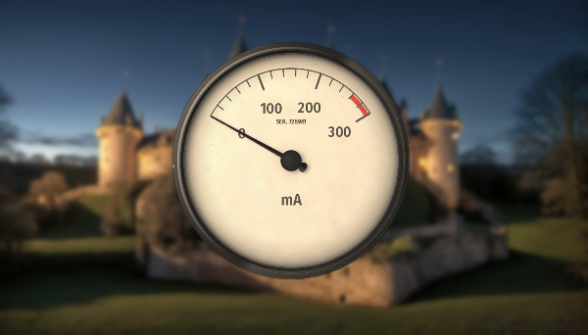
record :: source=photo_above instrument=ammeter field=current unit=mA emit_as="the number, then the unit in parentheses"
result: 0 (mA)
